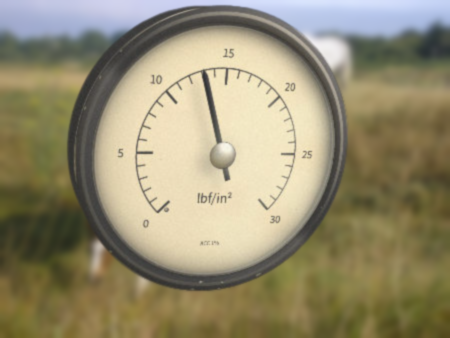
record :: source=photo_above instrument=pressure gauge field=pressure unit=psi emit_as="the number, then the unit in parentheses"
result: 13 (psi)
